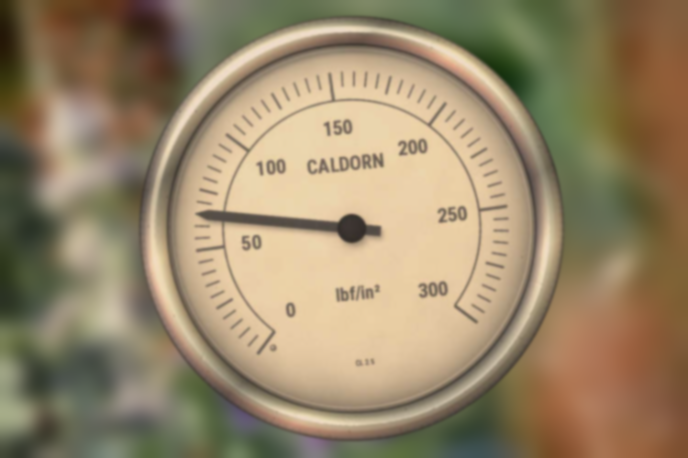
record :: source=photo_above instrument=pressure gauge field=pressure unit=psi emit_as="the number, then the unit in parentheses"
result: 65 (psi)
